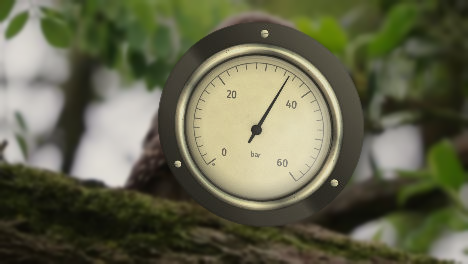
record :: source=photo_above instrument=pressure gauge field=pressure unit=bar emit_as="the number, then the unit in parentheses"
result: 35 (bar)
